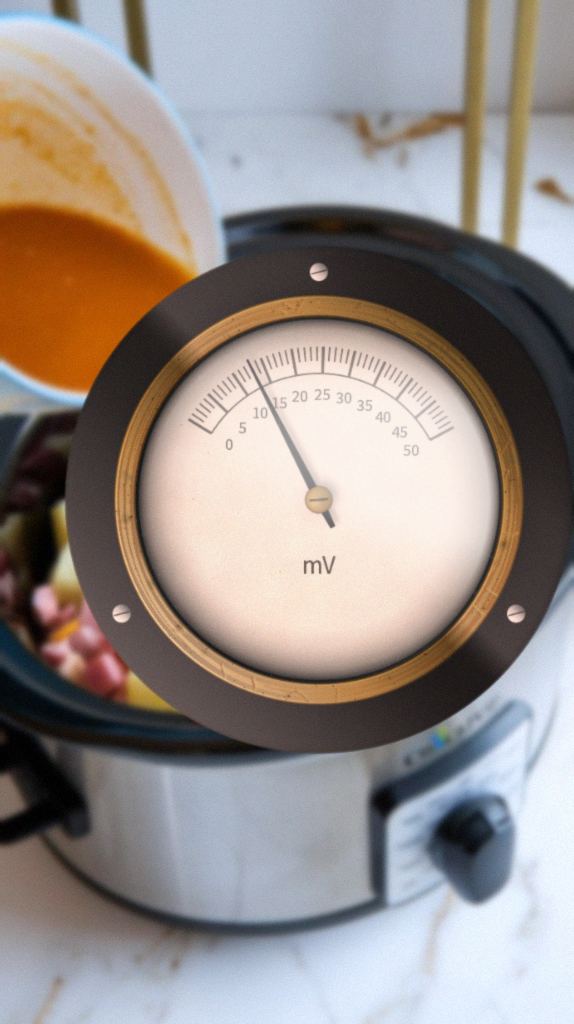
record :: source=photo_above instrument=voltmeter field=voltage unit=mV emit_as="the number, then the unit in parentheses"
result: 13 (mV)
